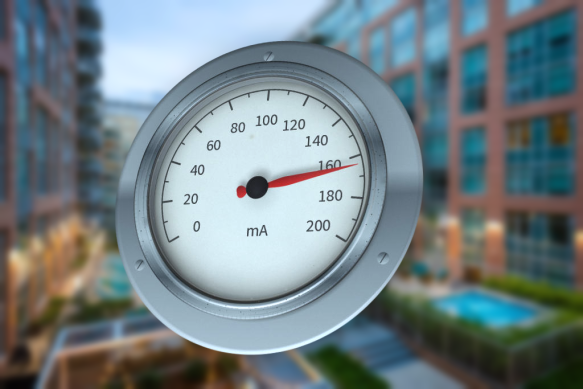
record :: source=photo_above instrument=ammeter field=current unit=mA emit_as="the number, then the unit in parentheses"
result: 165 (mA)
